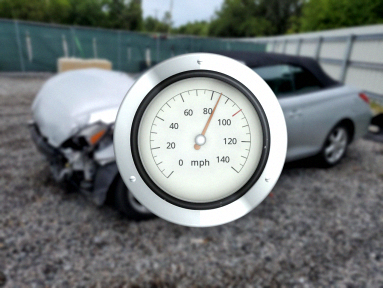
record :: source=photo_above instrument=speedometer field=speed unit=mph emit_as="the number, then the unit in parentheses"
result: 85 (mph)
